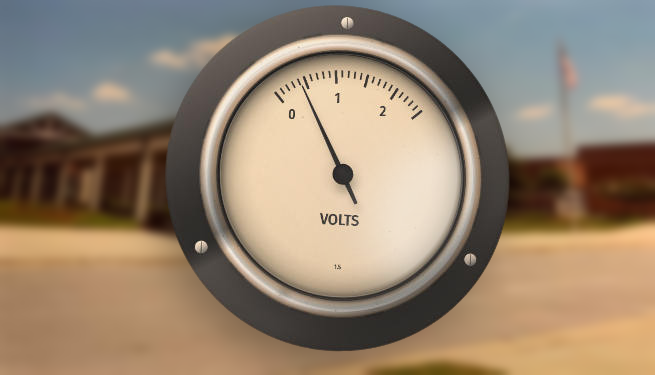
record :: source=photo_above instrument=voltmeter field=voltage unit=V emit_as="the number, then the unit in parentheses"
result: 0.4 (V)
